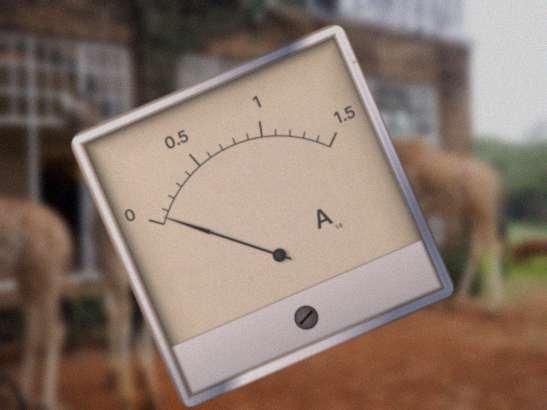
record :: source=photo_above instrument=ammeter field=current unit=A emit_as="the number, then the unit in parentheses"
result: 0.05 (A)
